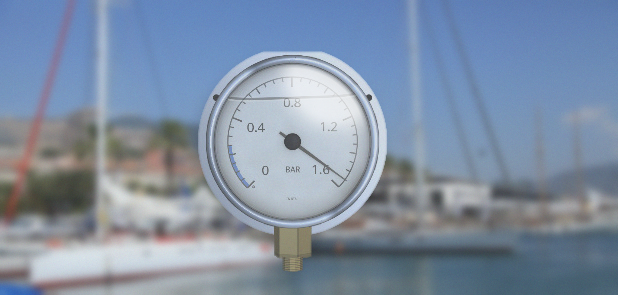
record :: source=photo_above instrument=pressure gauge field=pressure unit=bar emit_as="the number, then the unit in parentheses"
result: 1.55 (bar)
